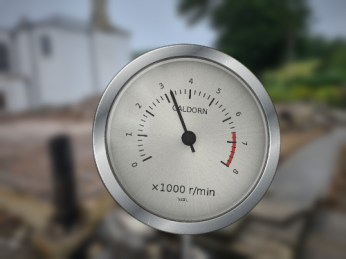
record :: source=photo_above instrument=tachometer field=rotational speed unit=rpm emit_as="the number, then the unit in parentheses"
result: 3200 (rpm)
